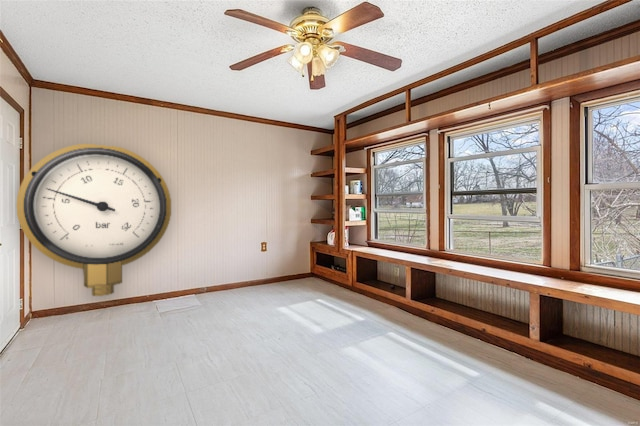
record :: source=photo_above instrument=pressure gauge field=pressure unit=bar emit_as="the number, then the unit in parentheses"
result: 6 (bar)
